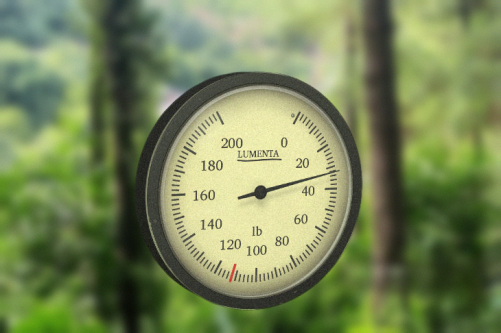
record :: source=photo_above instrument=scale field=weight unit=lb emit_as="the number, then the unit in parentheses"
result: 32 (lb)
